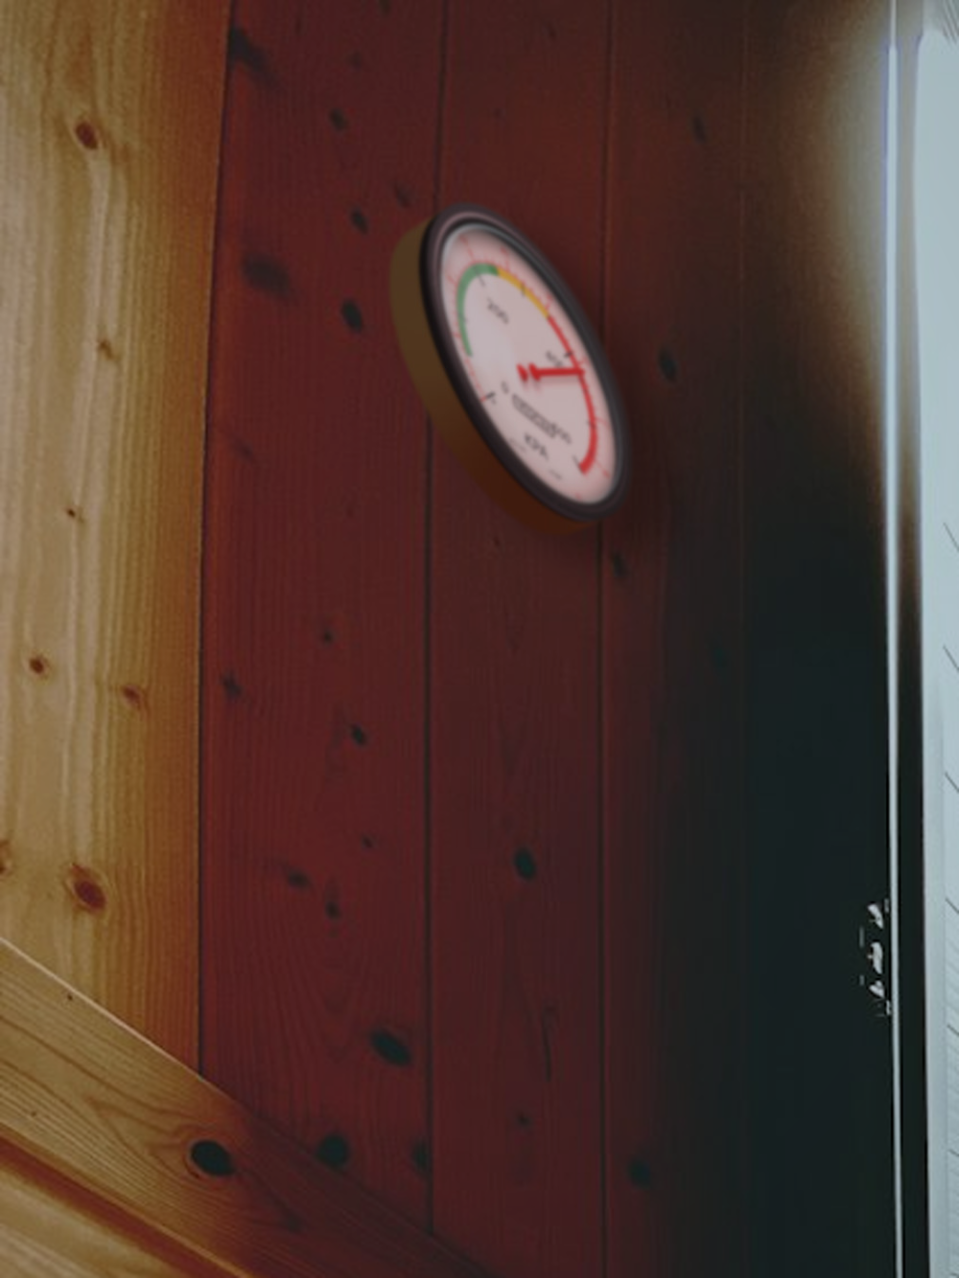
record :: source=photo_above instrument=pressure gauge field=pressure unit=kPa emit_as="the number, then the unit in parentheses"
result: 425 (kPa)
